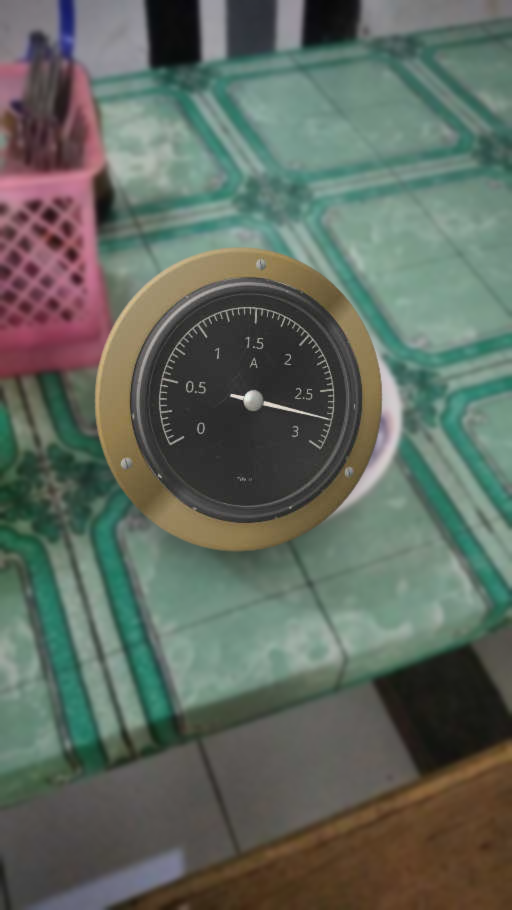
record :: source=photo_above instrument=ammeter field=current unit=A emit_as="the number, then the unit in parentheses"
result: 2.75 (A)
